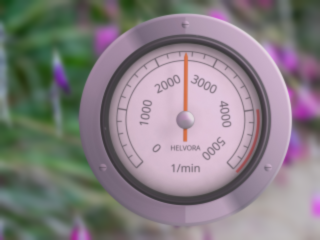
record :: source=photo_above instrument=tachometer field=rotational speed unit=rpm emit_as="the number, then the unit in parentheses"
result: 2500 (rpm)
